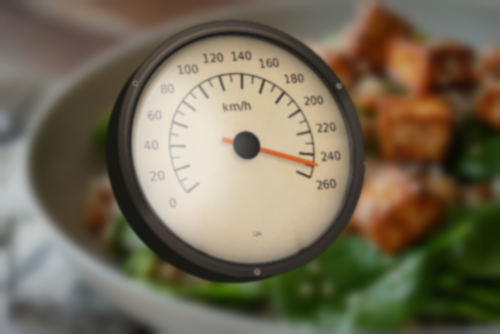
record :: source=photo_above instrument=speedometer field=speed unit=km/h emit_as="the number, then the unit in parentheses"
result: 250 (km/h)
